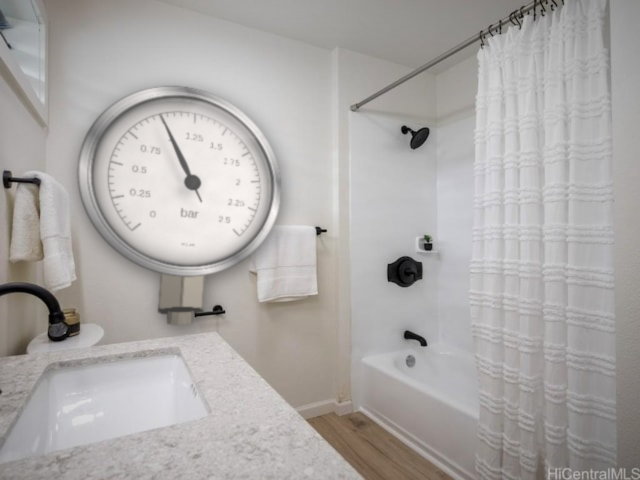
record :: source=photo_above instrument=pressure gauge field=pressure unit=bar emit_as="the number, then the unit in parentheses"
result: 1 (bar)
